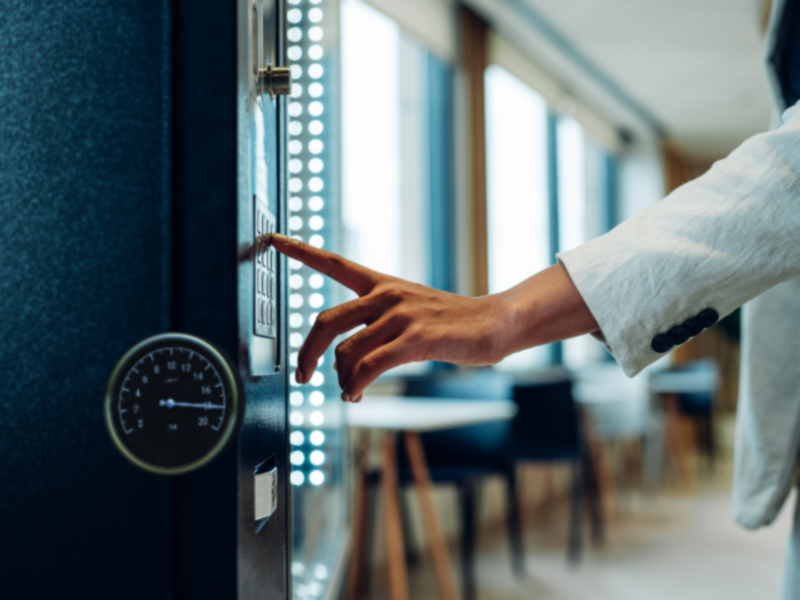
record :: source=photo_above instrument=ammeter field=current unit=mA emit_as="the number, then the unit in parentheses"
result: 18 (mA)
